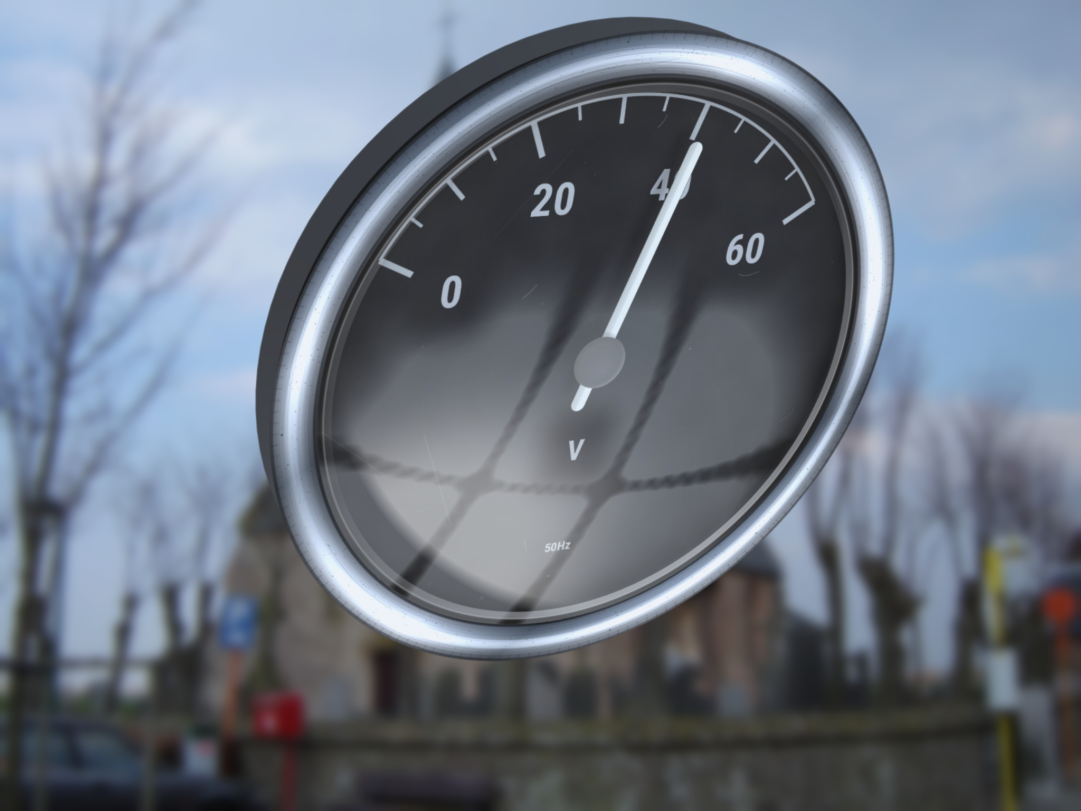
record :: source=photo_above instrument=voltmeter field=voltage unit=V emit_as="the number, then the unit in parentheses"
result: 40 (V)
